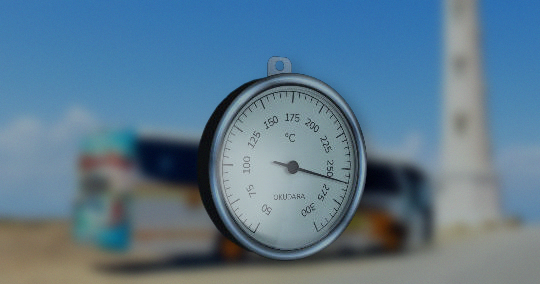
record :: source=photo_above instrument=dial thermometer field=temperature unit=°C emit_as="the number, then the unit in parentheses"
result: 260 (°C)
